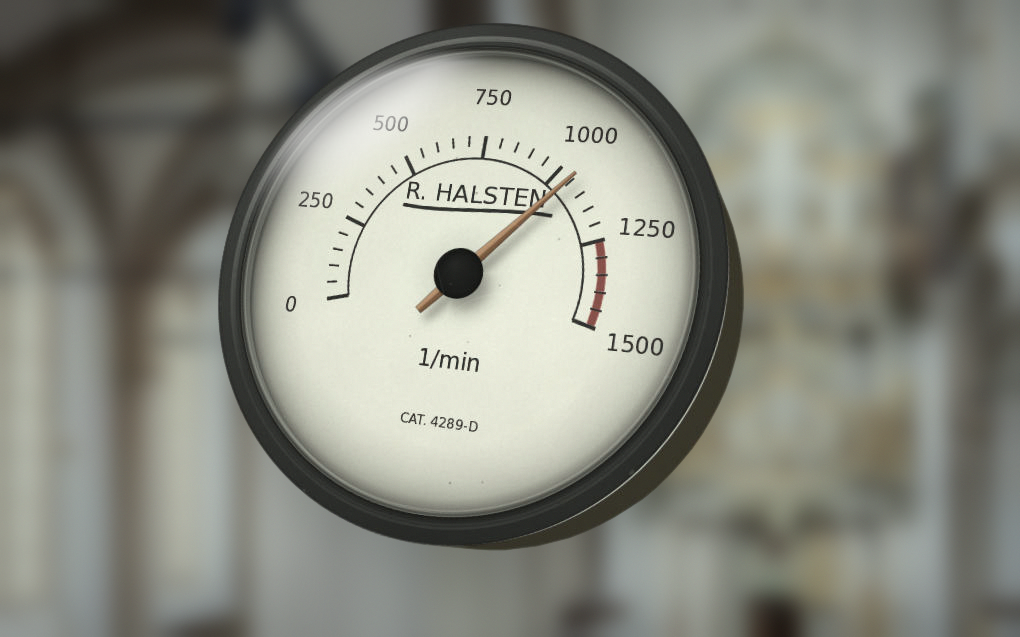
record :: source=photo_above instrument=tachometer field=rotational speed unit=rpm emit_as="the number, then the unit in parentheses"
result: 1050 (rpm)
